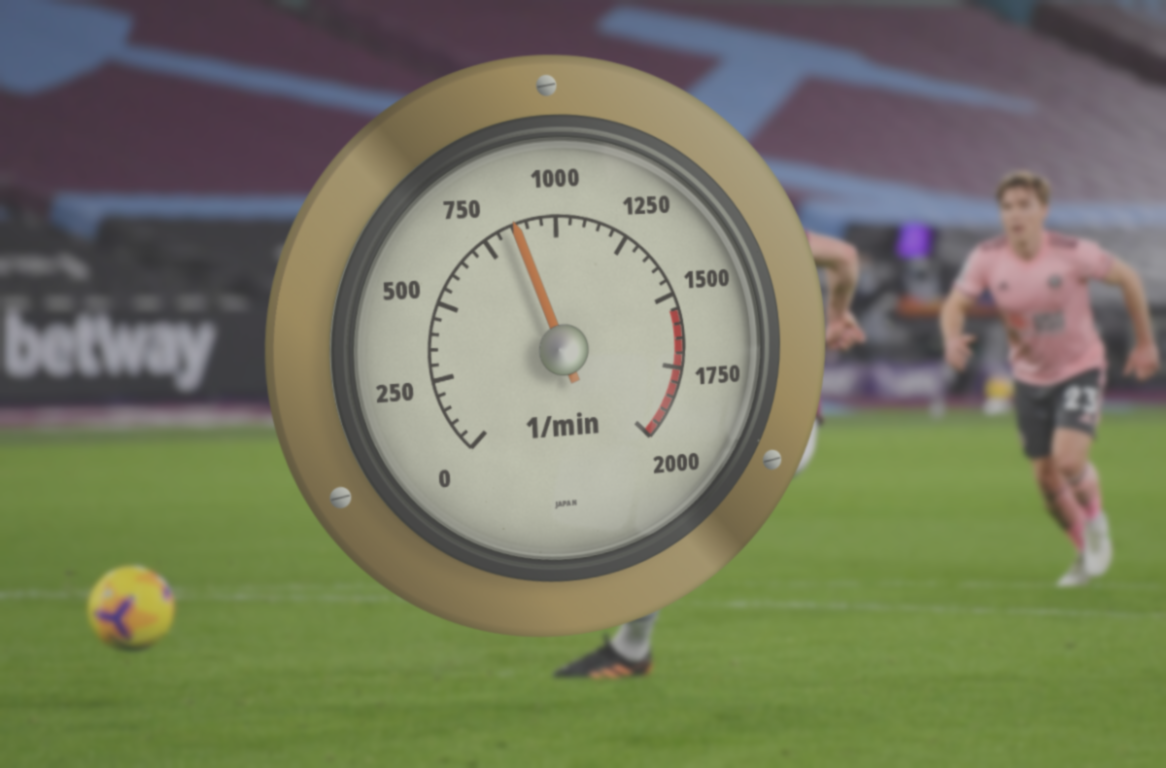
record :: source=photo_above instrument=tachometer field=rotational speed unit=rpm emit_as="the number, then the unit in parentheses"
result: 850 (rpm)
